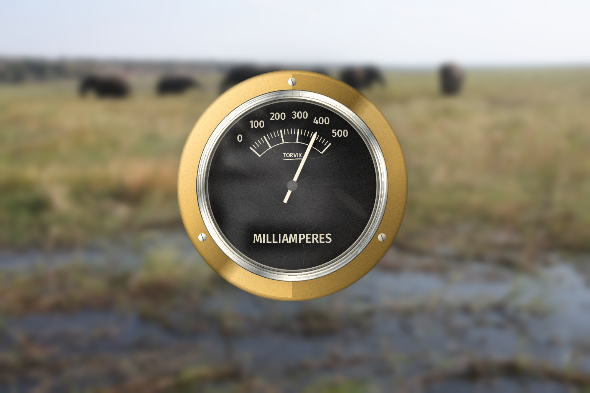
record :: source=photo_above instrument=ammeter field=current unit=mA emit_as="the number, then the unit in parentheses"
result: 400 (mA)
